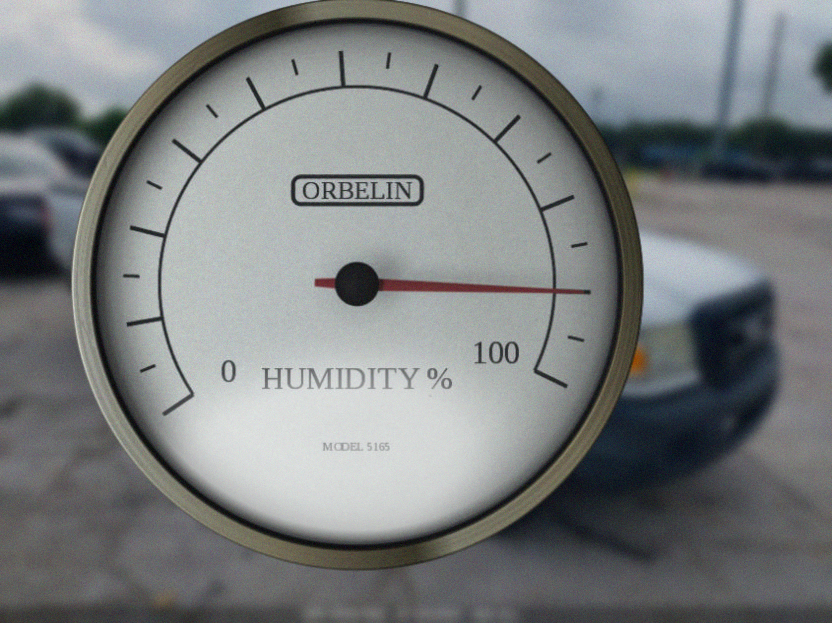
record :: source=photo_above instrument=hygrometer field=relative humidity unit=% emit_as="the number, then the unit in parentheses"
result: 90 (%)
